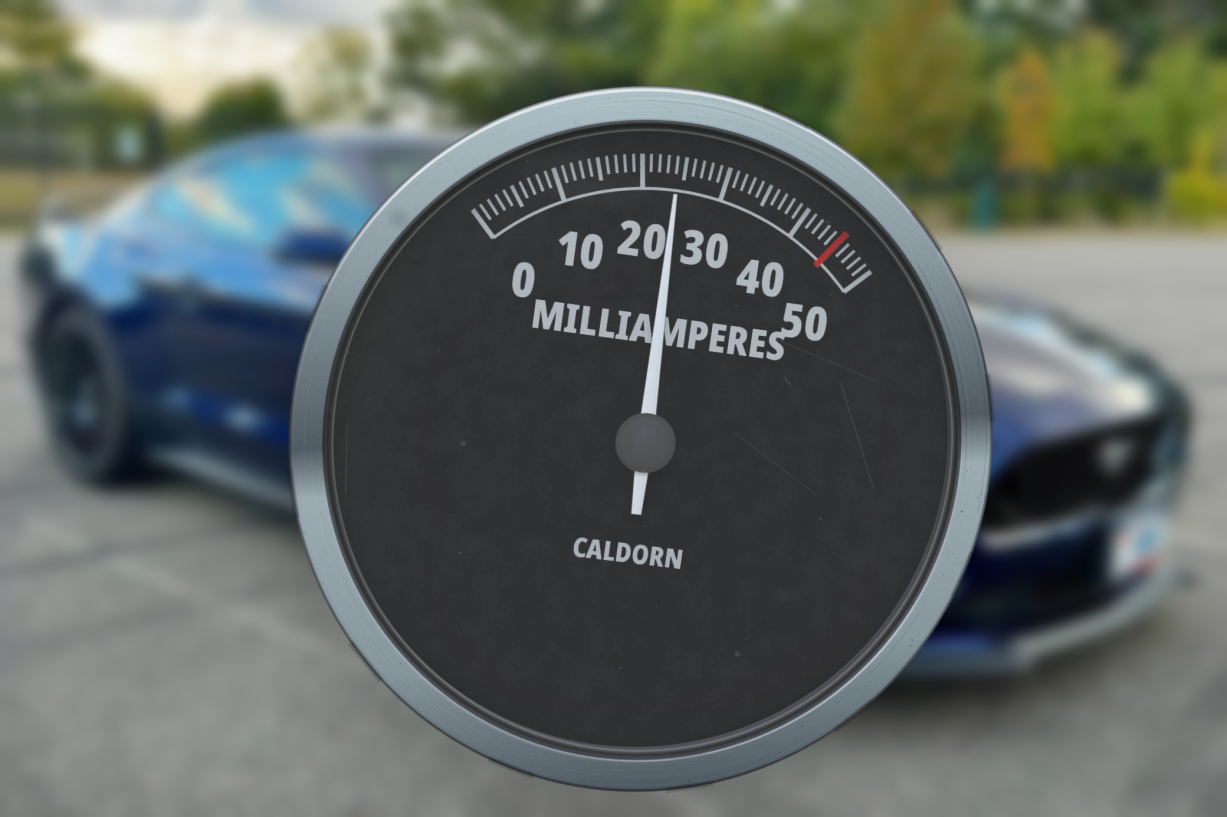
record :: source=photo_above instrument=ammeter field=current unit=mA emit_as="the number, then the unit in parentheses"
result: 24 (mA)
